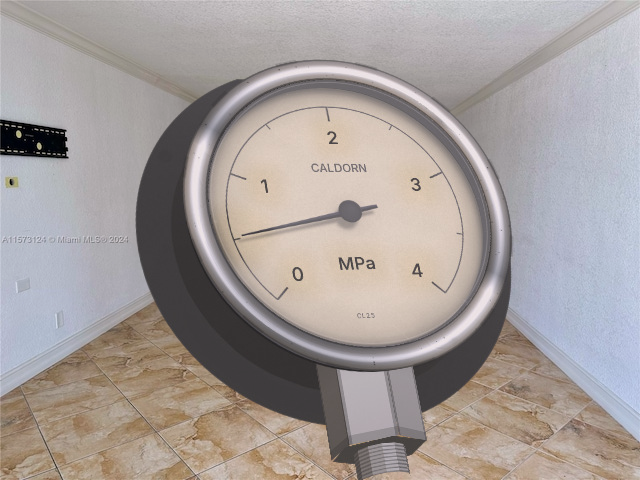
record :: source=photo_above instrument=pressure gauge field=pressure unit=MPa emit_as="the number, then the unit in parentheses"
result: 0.5 (MPa)
